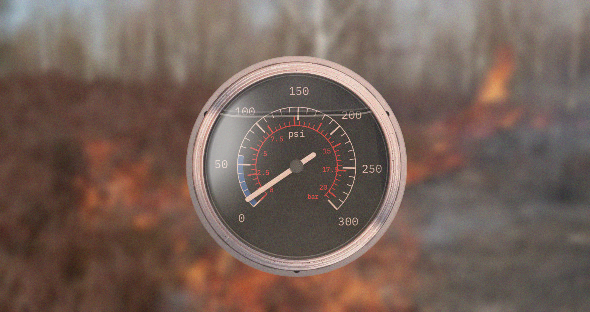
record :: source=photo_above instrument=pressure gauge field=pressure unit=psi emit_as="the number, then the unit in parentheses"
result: 10 (psi)
